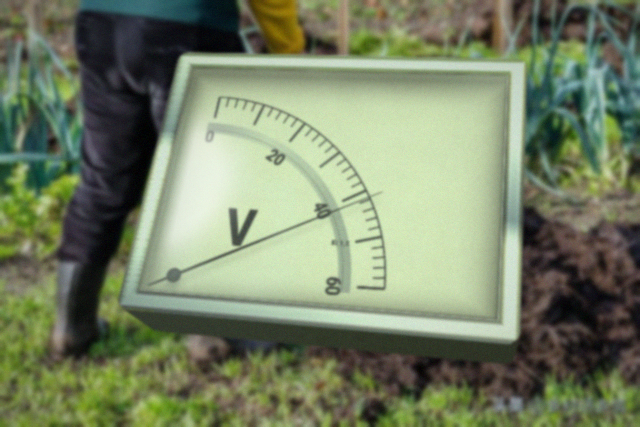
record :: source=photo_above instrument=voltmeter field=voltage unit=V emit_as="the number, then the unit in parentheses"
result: 42 (V)
